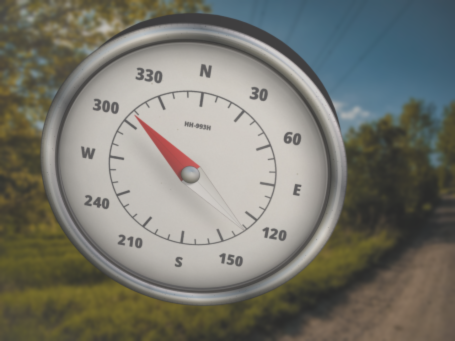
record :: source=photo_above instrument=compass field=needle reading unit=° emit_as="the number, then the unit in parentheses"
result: 310 (°)
